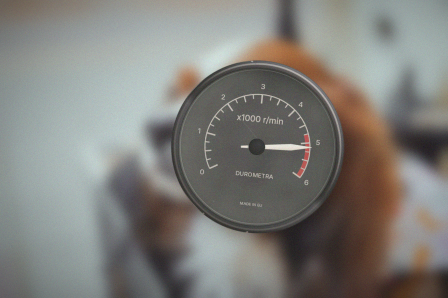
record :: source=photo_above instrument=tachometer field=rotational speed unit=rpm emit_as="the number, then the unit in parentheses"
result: 5125 (rpm)
